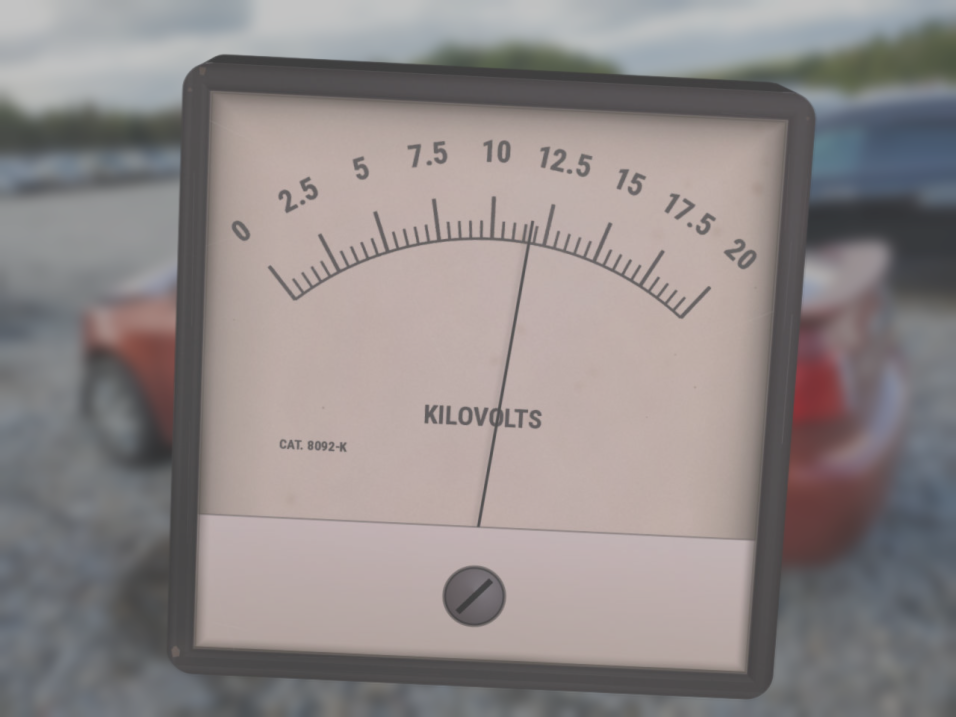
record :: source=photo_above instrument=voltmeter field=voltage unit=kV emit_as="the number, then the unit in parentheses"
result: 11.75 (kV)
